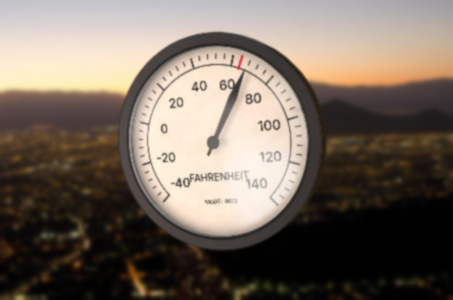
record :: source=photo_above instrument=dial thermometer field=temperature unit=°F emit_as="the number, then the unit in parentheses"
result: 68 (°F)
